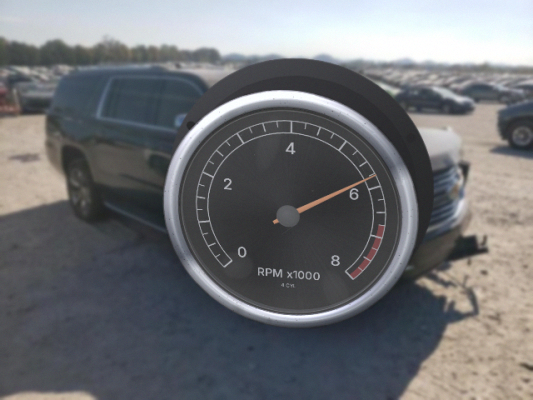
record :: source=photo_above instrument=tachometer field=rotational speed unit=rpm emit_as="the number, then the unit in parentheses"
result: 5750 (rpm)
